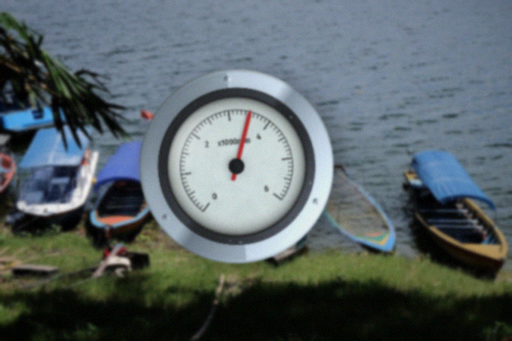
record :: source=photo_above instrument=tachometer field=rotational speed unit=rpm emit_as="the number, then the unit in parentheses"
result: 3500 (rpm)
